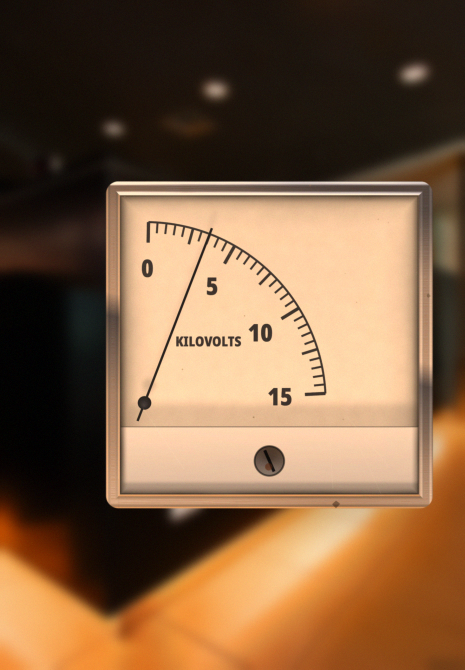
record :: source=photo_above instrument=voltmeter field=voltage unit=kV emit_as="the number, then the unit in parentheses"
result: 3.5 (kV)
